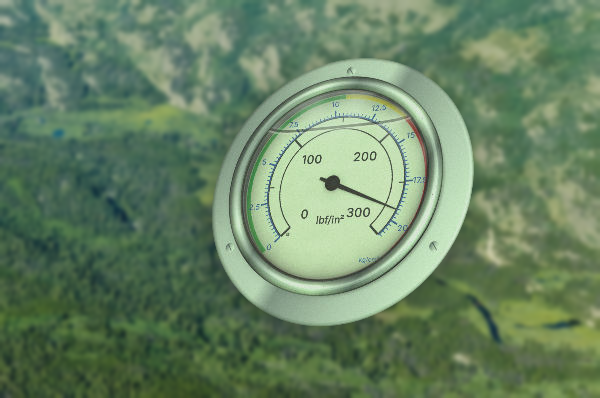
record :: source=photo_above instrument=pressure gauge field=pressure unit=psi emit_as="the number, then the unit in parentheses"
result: 275 (psi)
